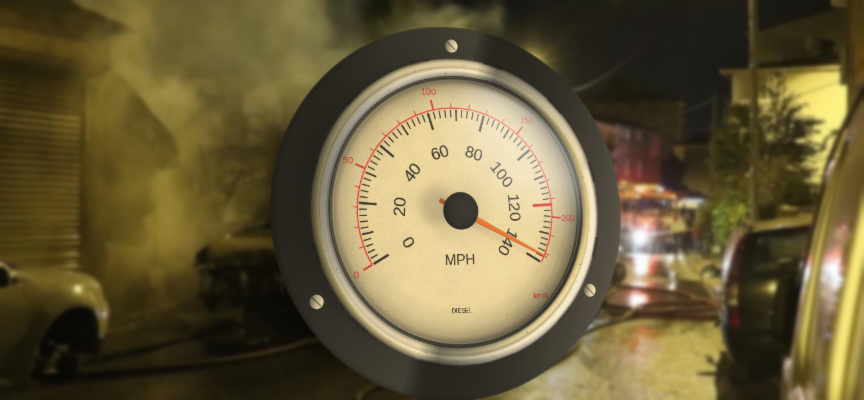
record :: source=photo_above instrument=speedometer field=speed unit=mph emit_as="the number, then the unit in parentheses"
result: 138 (mph)
